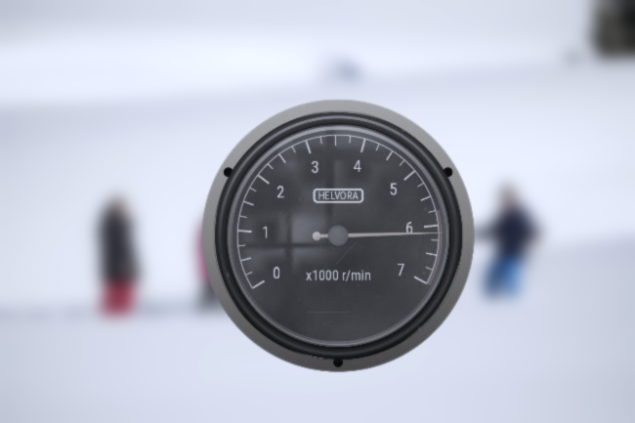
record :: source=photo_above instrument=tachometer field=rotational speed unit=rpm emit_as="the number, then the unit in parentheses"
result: 6125 (rpm)
